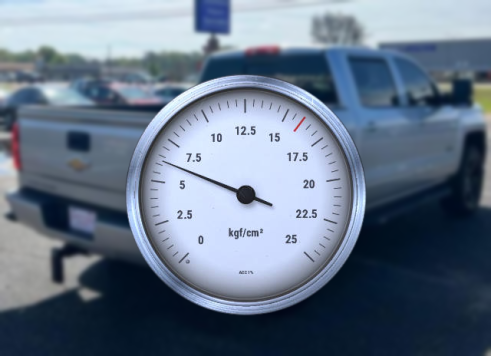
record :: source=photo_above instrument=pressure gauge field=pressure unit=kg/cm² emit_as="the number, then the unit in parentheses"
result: 6.25 (kg/cm²)
